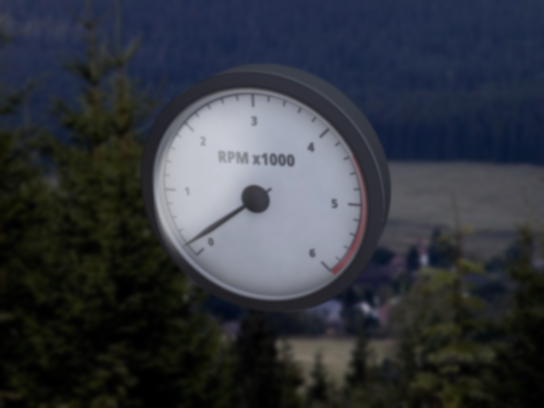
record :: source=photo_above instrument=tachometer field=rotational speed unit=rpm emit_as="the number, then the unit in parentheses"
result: 200 (rpm)
